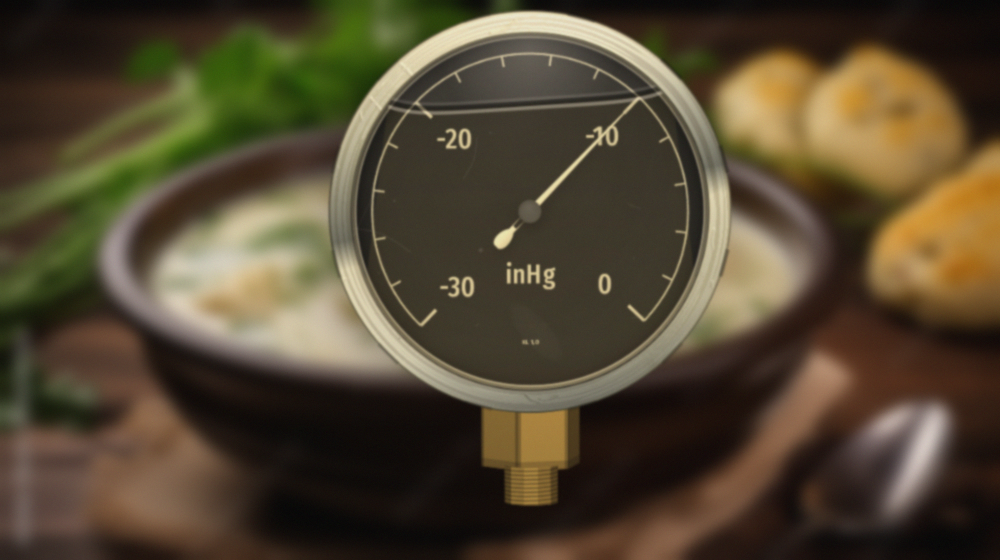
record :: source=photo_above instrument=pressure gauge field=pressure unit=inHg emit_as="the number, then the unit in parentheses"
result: -10 (inHg)
